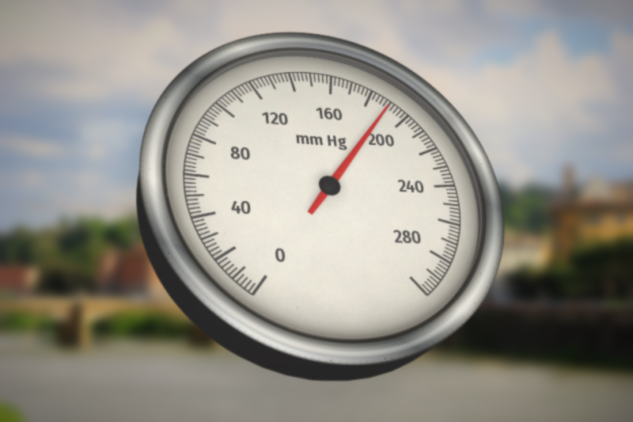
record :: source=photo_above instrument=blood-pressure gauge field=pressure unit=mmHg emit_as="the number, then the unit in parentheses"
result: 190 (mmHg)
